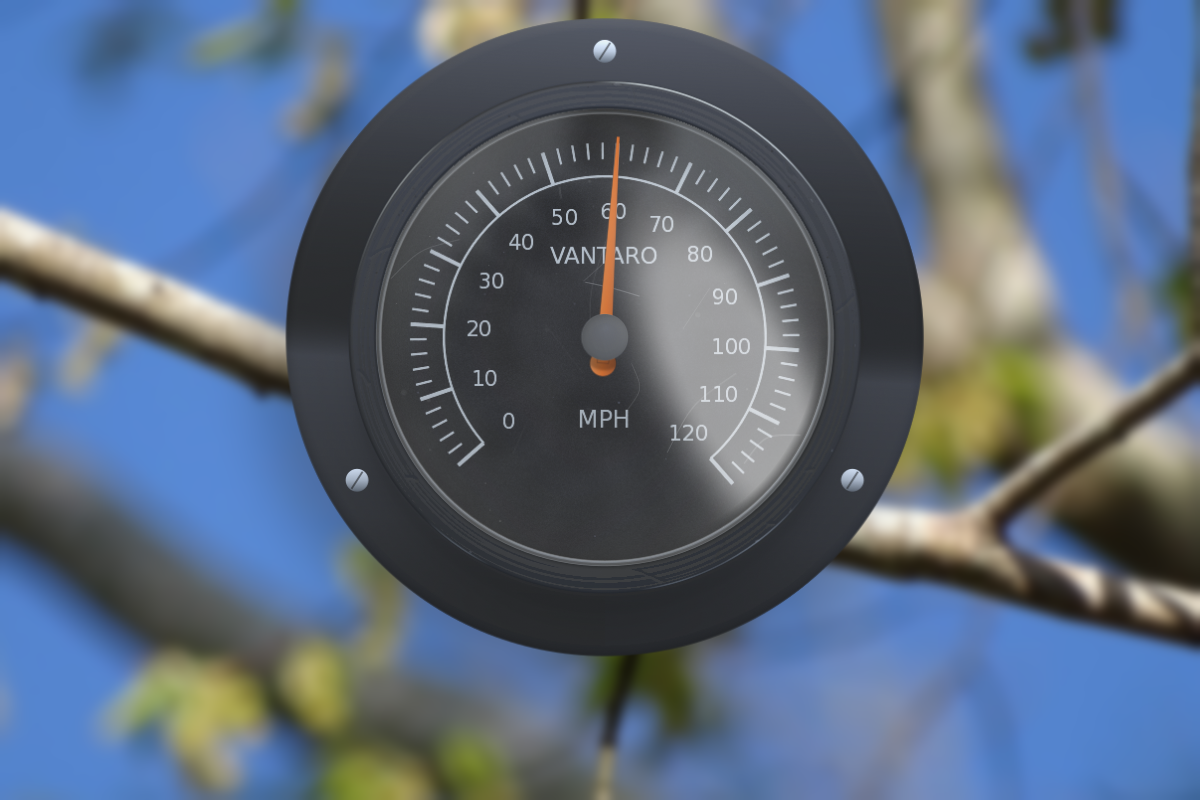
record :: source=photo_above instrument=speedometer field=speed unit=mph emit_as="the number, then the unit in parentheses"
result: 60 (mph)
